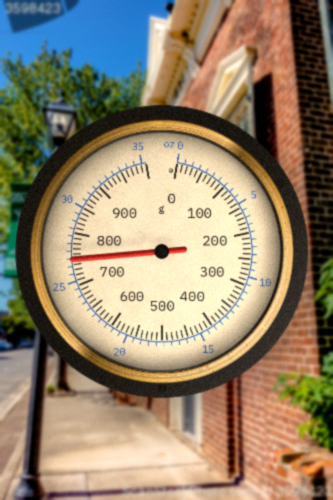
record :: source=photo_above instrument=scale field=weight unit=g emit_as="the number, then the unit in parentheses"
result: 750 (g)
